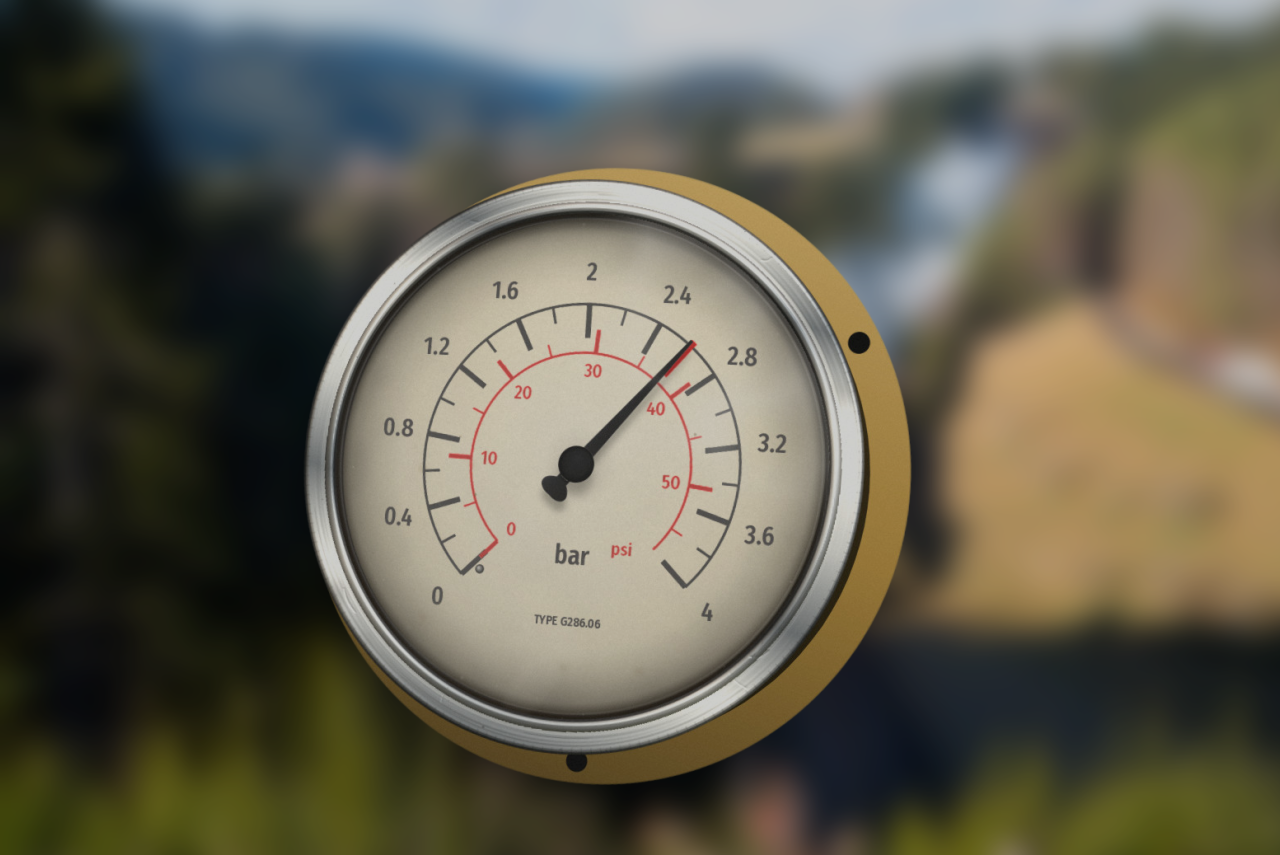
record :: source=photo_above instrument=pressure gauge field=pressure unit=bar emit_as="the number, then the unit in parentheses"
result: 2.6 (bar)
